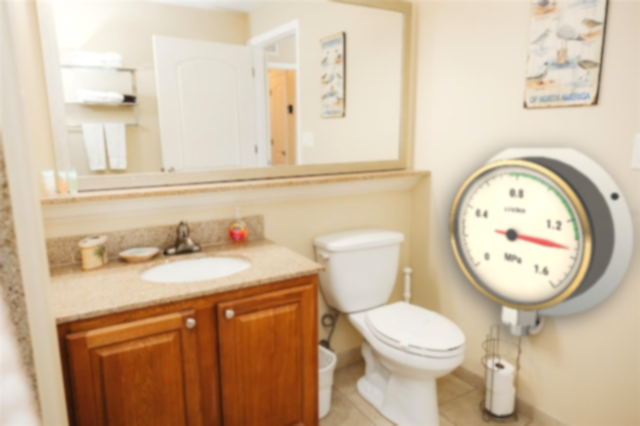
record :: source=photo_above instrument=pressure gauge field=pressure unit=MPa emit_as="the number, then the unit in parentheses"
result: 1.35 (MPa)
